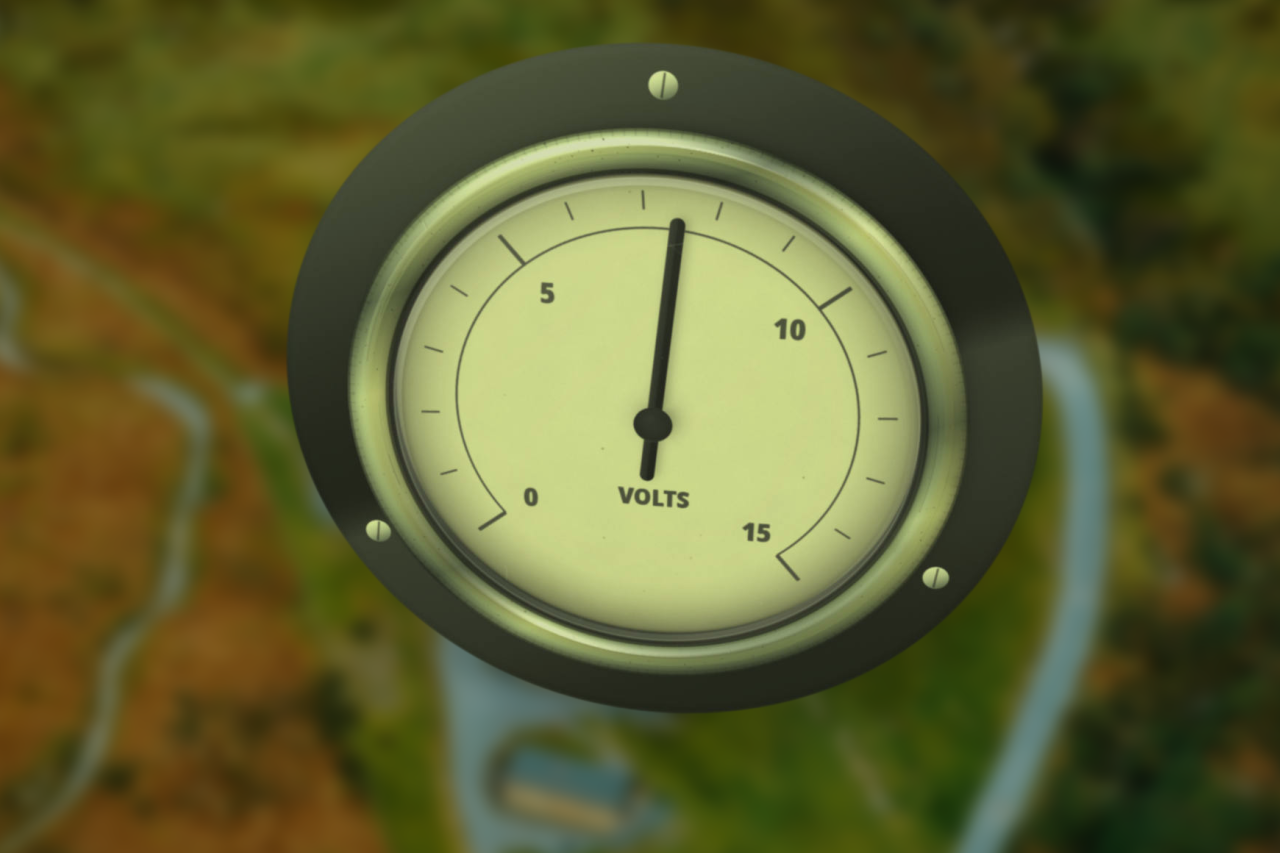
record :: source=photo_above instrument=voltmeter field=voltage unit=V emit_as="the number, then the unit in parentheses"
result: 7.5 (V)
